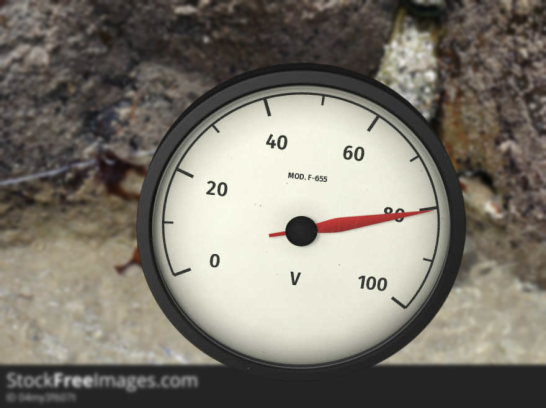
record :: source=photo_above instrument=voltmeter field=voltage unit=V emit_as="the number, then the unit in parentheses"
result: 80 (V)
